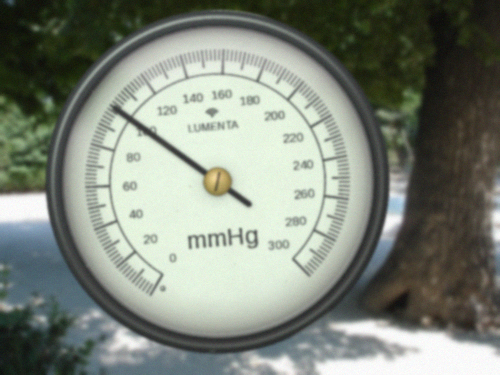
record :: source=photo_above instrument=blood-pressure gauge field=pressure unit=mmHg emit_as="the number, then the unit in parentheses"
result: 100 (mmHg)
